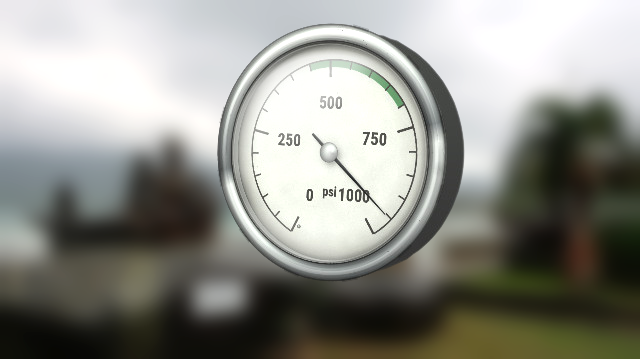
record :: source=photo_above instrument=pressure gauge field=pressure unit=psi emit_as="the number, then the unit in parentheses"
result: 950 (psi)
